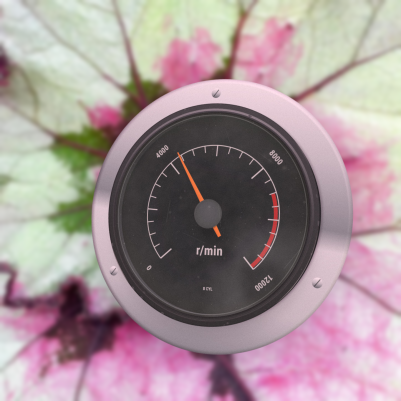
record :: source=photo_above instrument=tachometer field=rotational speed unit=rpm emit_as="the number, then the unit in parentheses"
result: 4500 (rpm)
